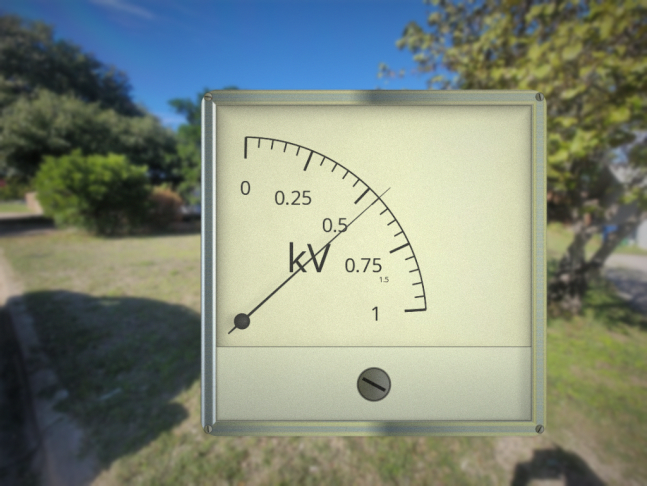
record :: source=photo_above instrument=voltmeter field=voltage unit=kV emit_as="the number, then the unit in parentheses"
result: 0.55 (kV)
